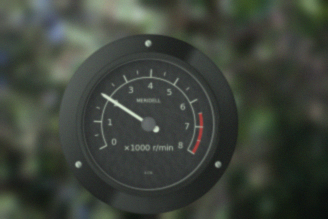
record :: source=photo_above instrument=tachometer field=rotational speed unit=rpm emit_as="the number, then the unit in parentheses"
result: 2000 (rpm)
